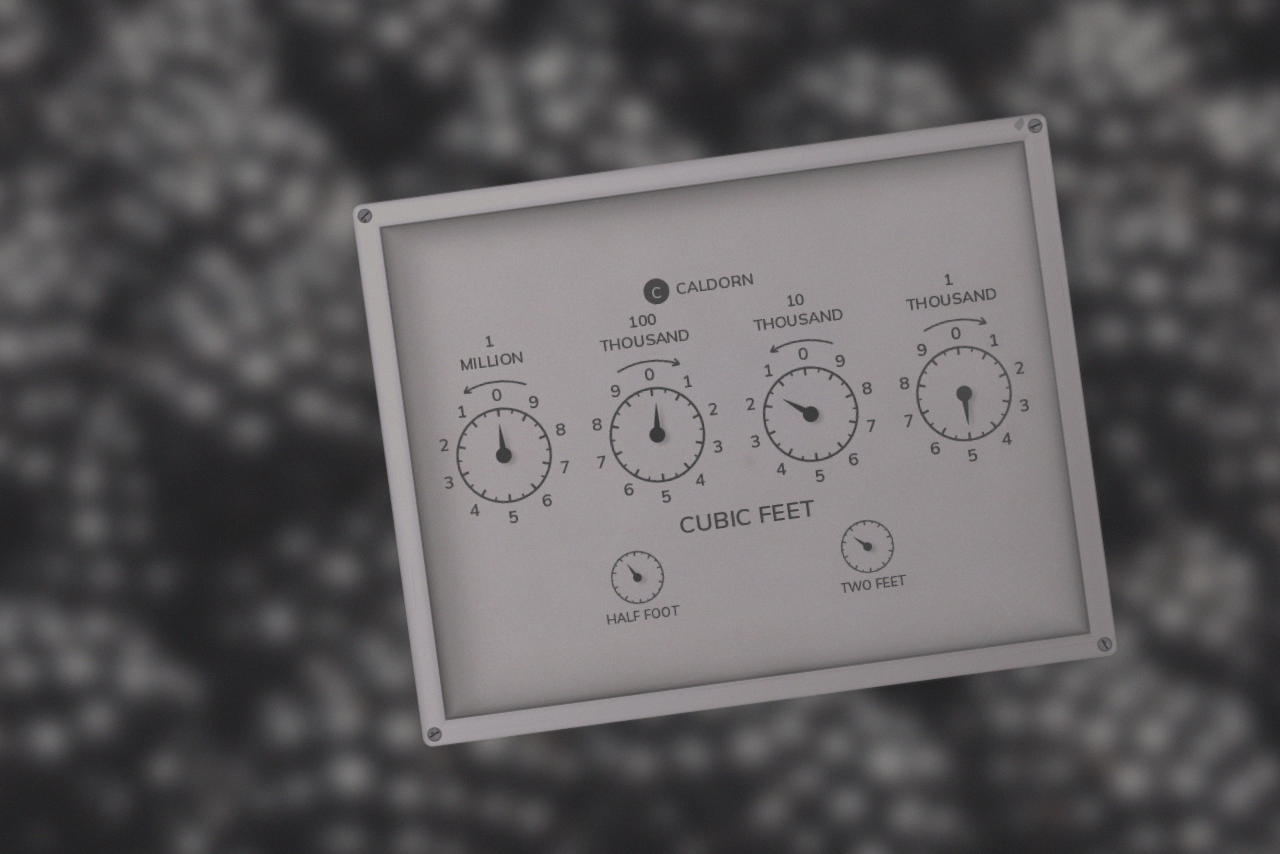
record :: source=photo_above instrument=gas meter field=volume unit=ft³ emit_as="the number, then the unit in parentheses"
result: 1500 (ft³)
